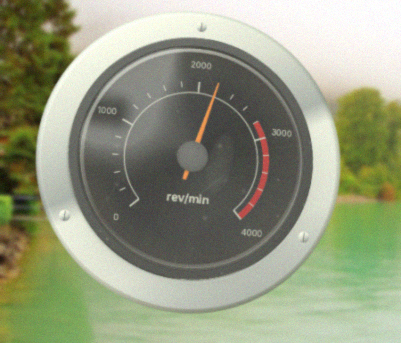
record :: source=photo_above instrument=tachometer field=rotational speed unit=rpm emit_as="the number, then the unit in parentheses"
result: 2200 (rpm)
